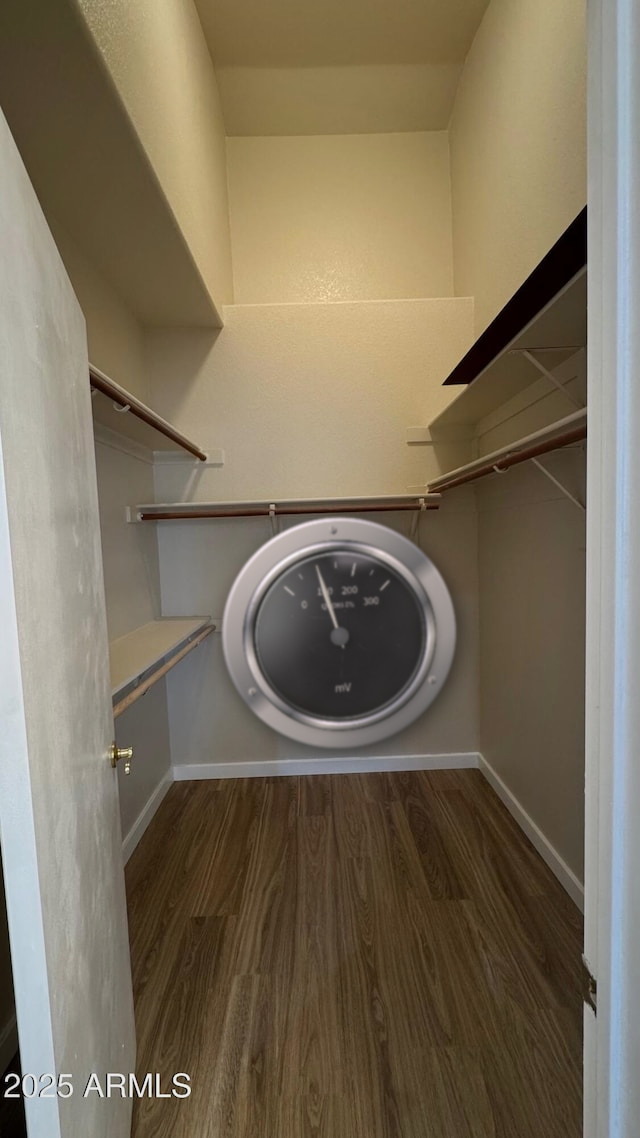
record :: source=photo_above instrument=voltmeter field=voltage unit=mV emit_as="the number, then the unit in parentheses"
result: 100 (mV)
